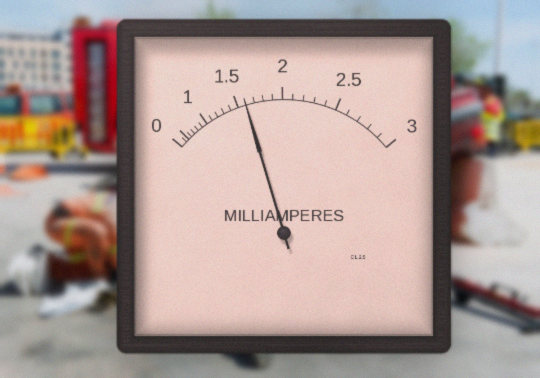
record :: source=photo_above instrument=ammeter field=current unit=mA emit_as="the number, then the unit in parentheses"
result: 1.6 (mA)
